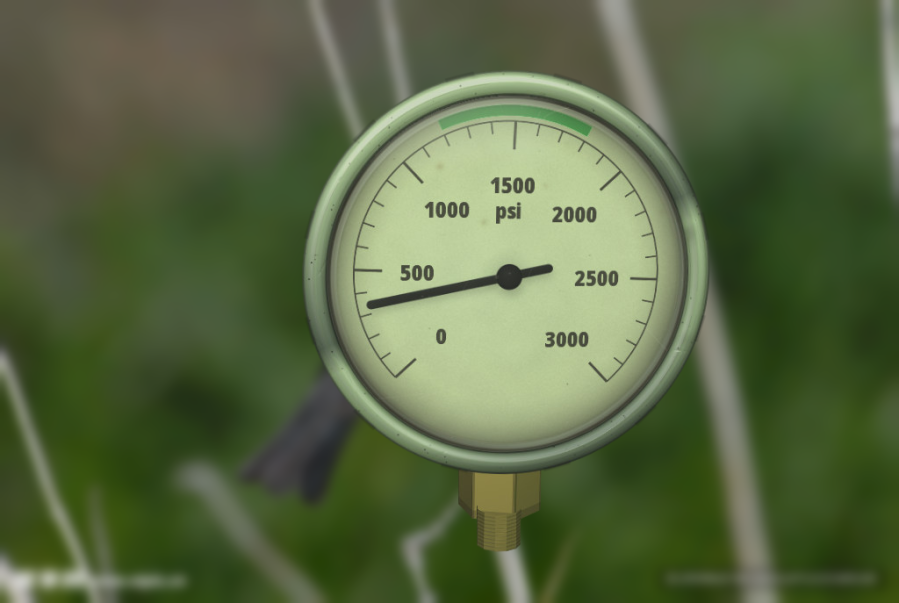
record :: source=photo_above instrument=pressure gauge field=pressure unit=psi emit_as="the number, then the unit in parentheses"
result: 350 (psi)
